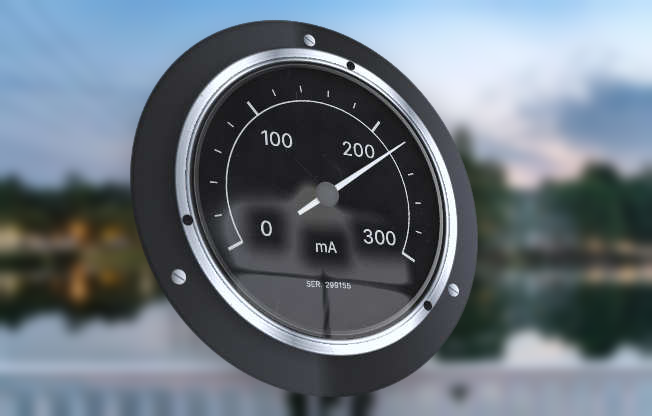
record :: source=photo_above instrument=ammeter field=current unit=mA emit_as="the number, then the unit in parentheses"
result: 220 (mA)
